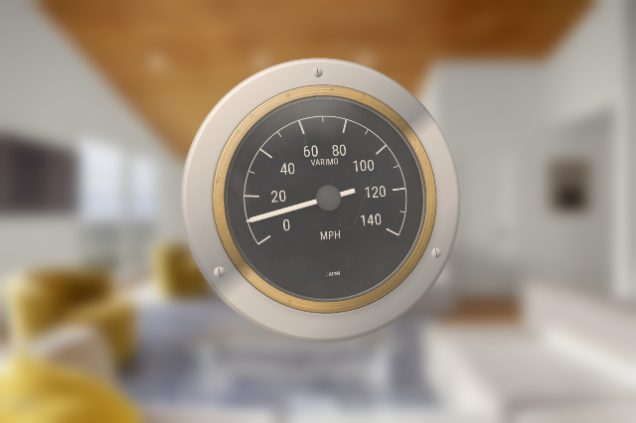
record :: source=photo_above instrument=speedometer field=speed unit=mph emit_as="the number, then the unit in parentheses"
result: 10 (mph)
